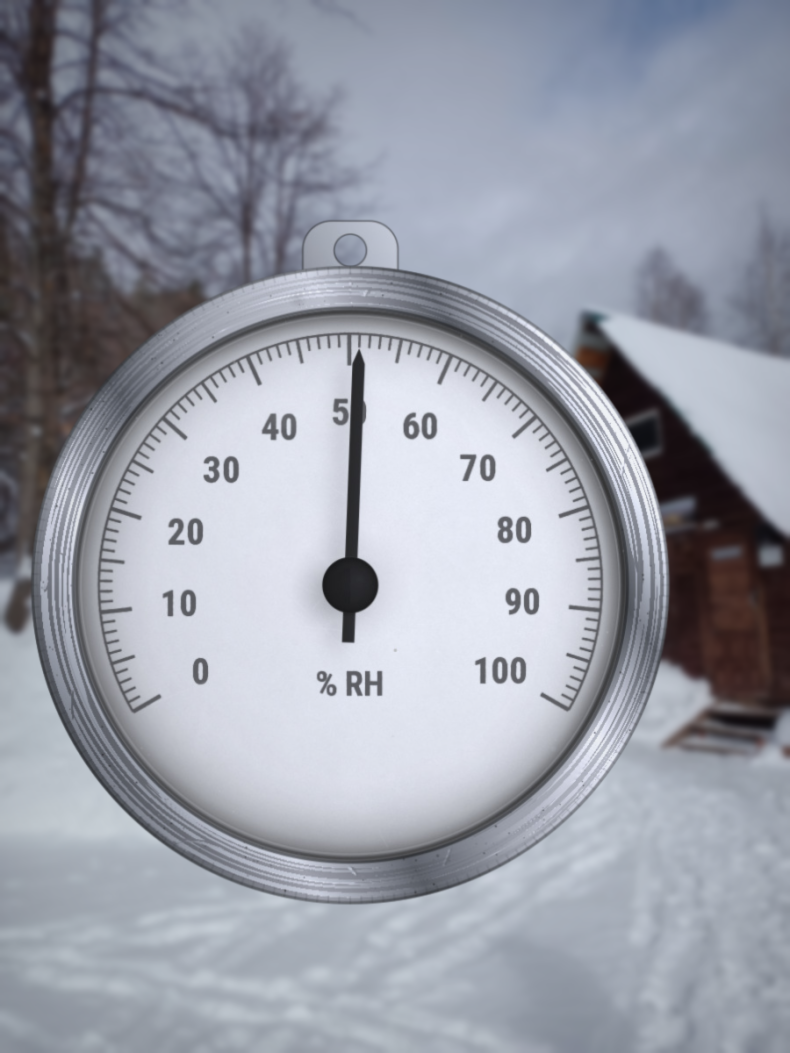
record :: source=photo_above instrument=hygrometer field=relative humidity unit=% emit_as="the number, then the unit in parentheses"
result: 51 (%)
